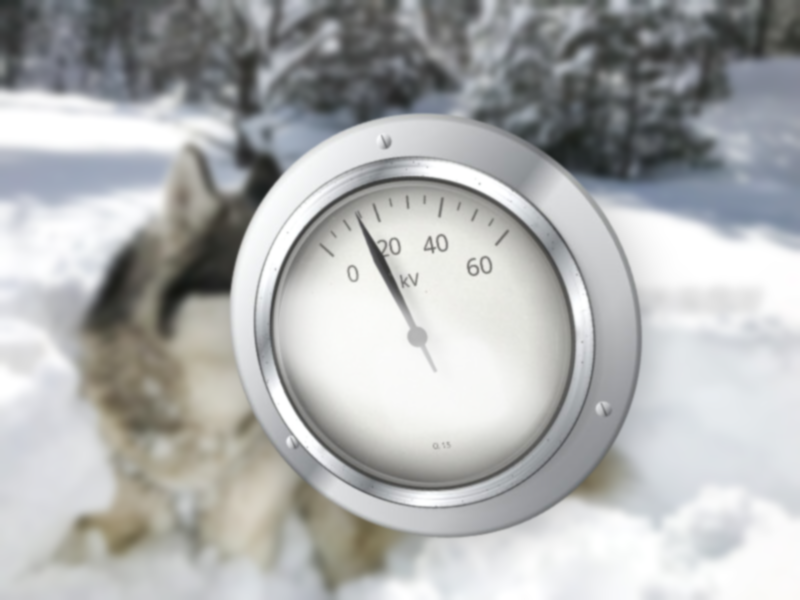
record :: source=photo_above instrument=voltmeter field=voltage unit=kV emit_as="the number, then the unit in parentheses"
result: 15 (kV)
